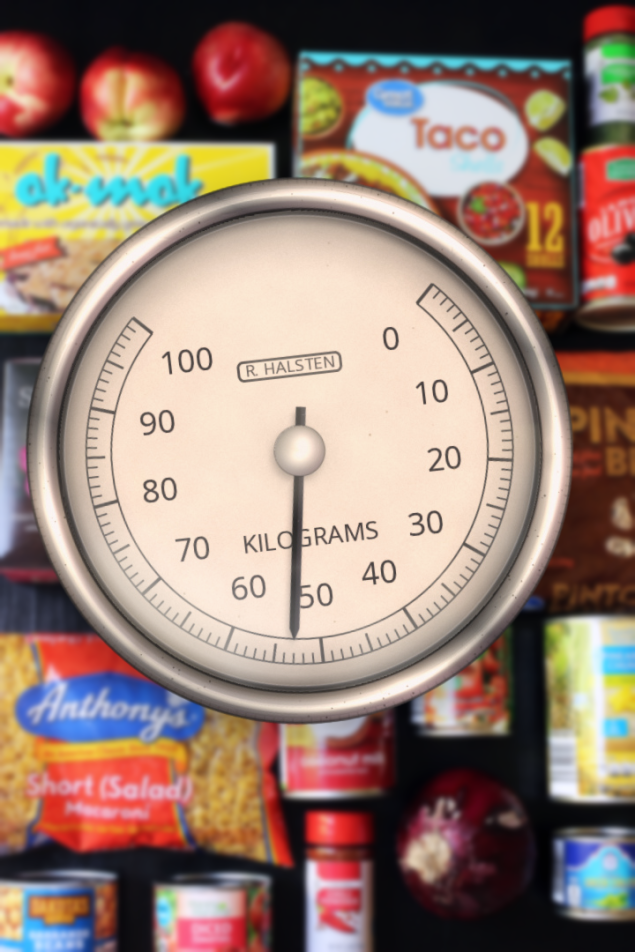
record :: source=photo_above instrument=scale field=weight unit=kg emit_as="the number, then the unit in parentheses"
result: 53 (kg)
